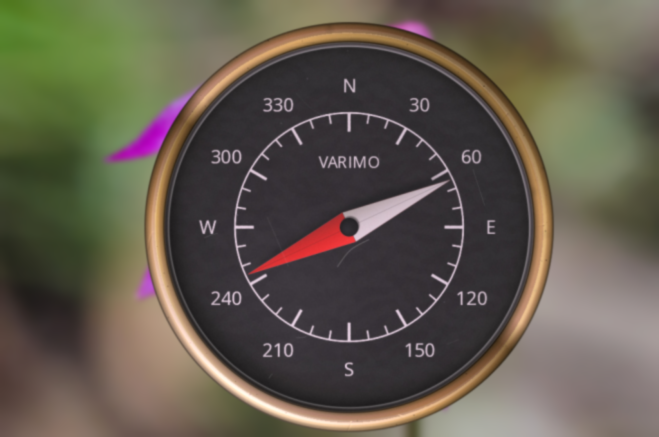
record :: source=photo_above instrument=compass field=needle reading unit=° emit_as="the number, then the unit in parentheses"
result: 245 (°)
